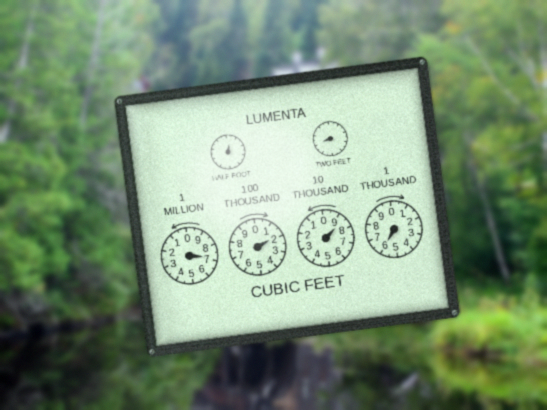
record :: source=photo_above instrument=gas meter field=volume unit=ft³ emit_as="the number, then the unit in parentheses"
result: 718600 (ft³)
